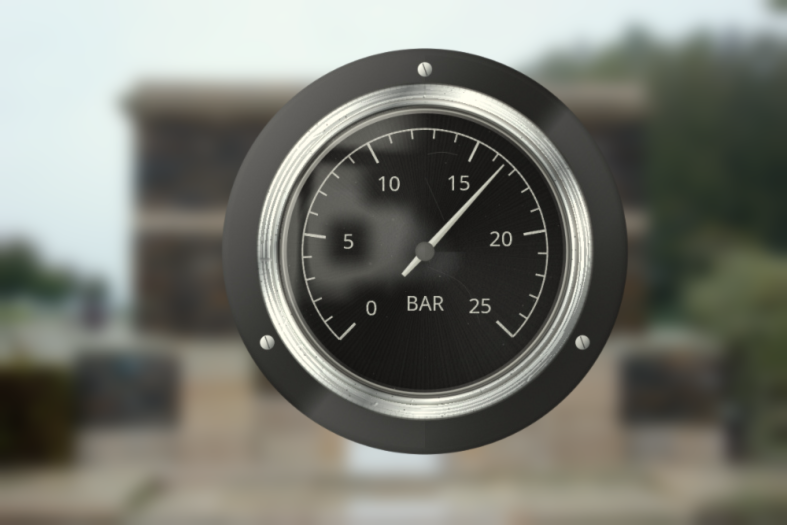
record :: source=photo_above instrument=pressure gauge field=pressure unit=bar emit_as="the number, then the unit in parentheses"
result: 16.5 (bar)
